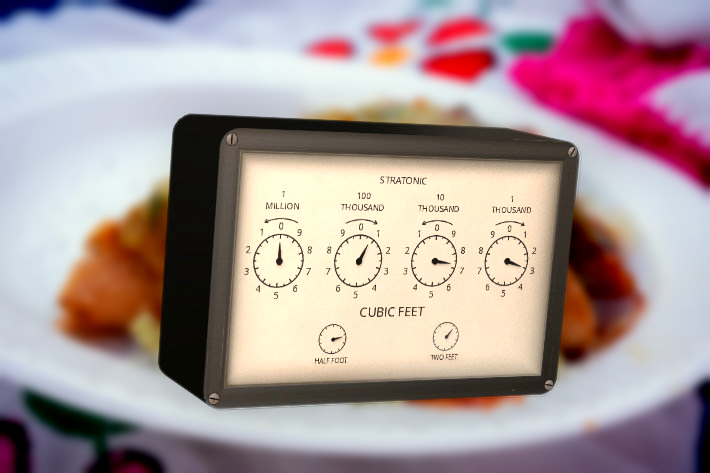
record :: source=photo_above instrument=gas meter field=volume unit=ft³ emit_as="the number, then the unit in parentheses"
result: 7300 (ft³)
